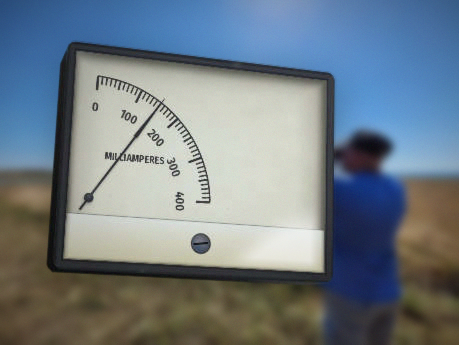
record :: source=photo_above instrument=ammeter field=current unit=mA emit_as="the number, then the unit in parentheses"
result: 150 (mA)
